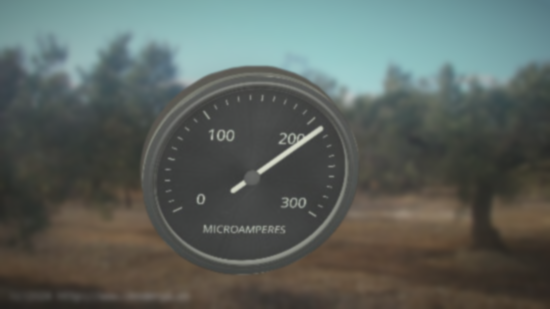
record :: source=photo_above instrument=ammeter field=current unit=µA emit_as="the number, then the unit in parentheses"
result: 210 (µA)
